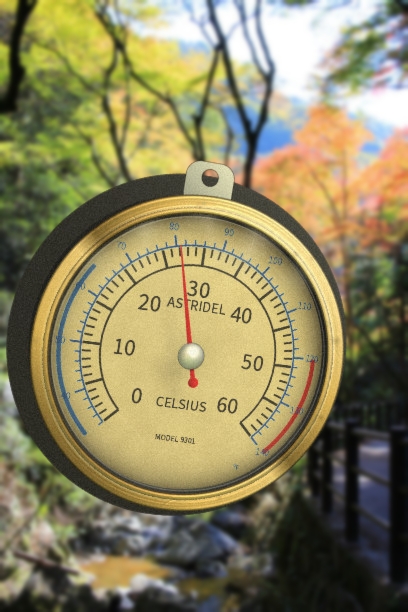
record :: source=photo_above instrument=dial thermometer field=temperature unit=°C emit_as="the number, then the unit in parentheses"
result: 27 (°C)
